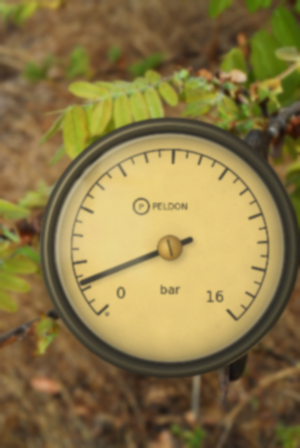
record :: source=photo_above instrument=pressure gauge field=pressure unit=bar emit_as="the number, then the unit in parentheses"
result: 1.25 (bar)
